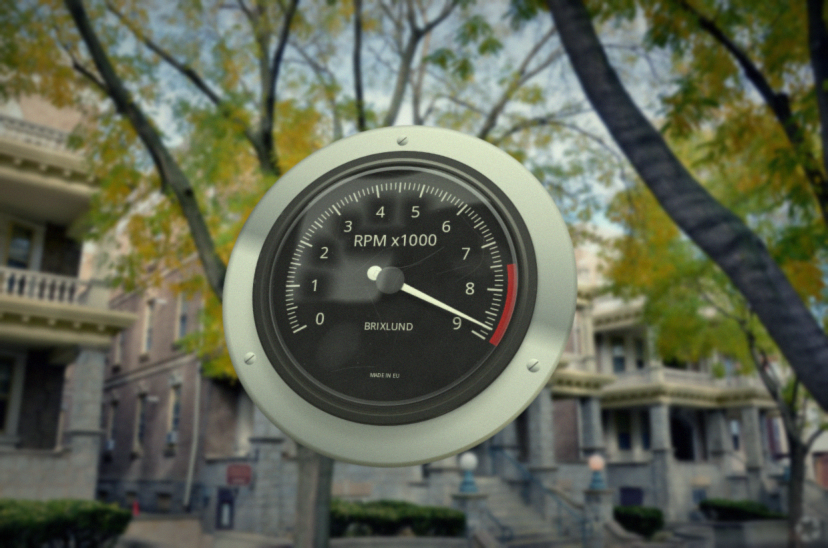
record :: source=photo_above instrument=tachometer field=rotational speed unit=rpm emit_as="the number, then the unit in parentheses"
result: 8800 (rpm)
